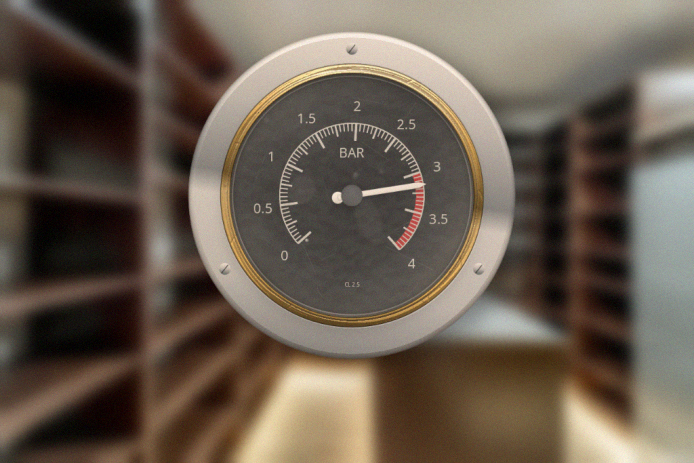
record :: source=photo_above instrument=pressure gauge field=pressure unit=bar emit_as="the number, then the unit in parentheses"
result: 3.15 (bar)
